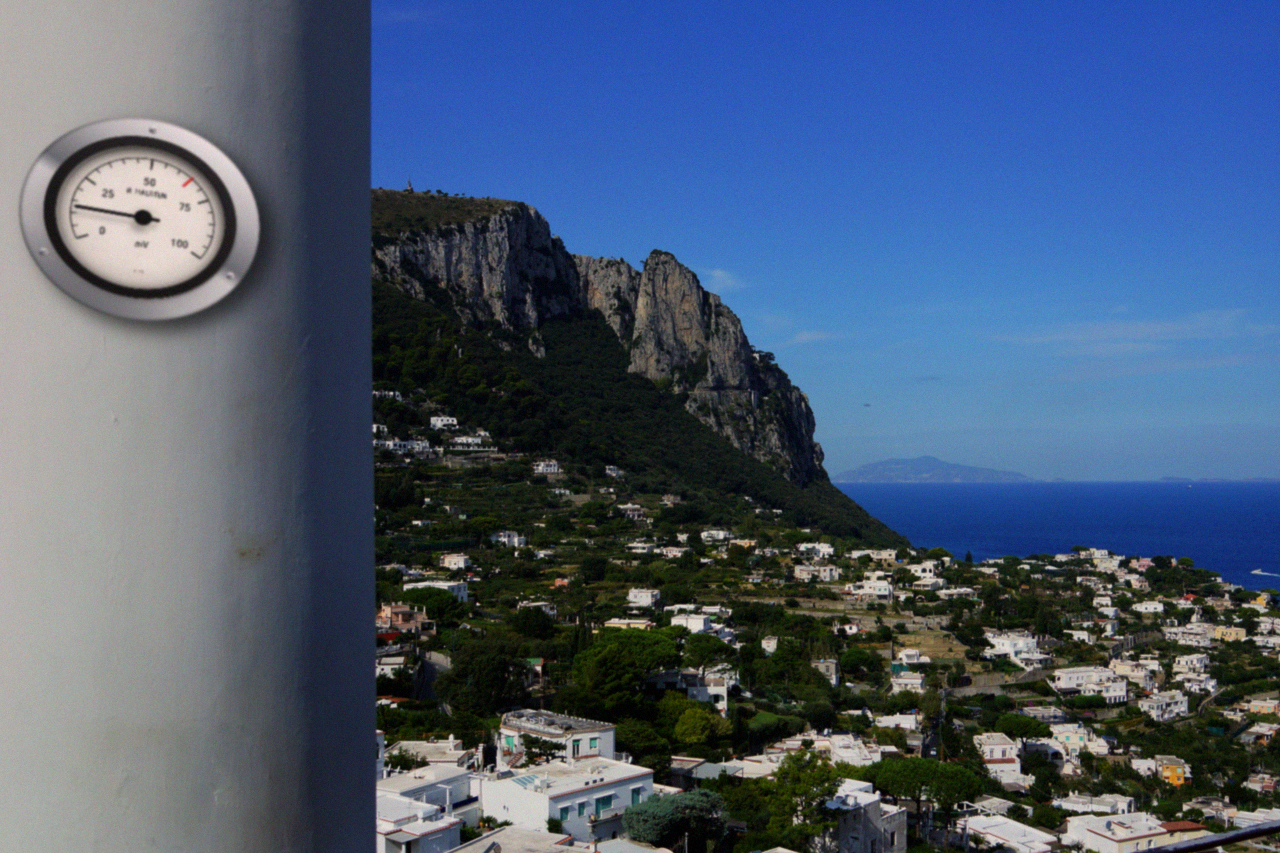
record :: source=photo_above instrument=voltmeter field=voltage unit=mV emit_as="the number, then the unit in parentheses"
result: 12.5 (mV)
